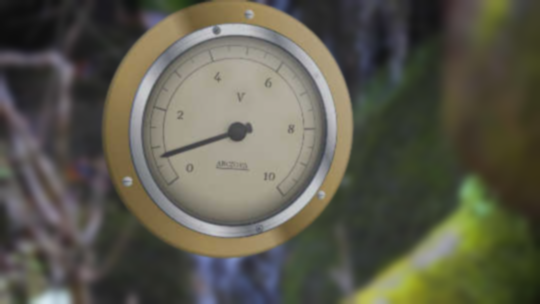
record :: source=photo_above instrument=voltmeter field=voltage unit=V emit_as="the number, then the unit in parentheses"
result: 0.75 (V)
